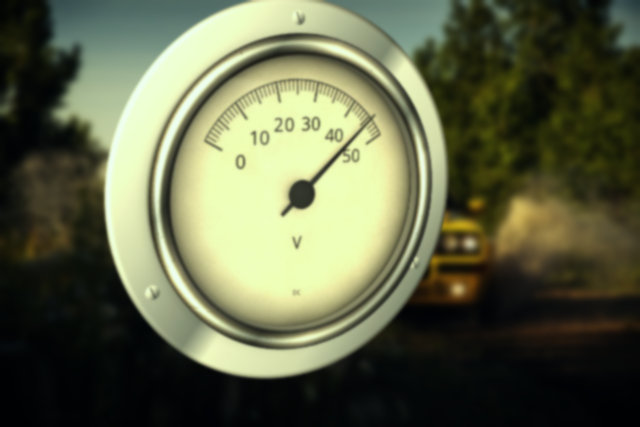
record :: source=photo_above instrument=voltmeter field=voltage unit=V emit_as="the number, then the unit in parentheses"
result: 45 (V)
